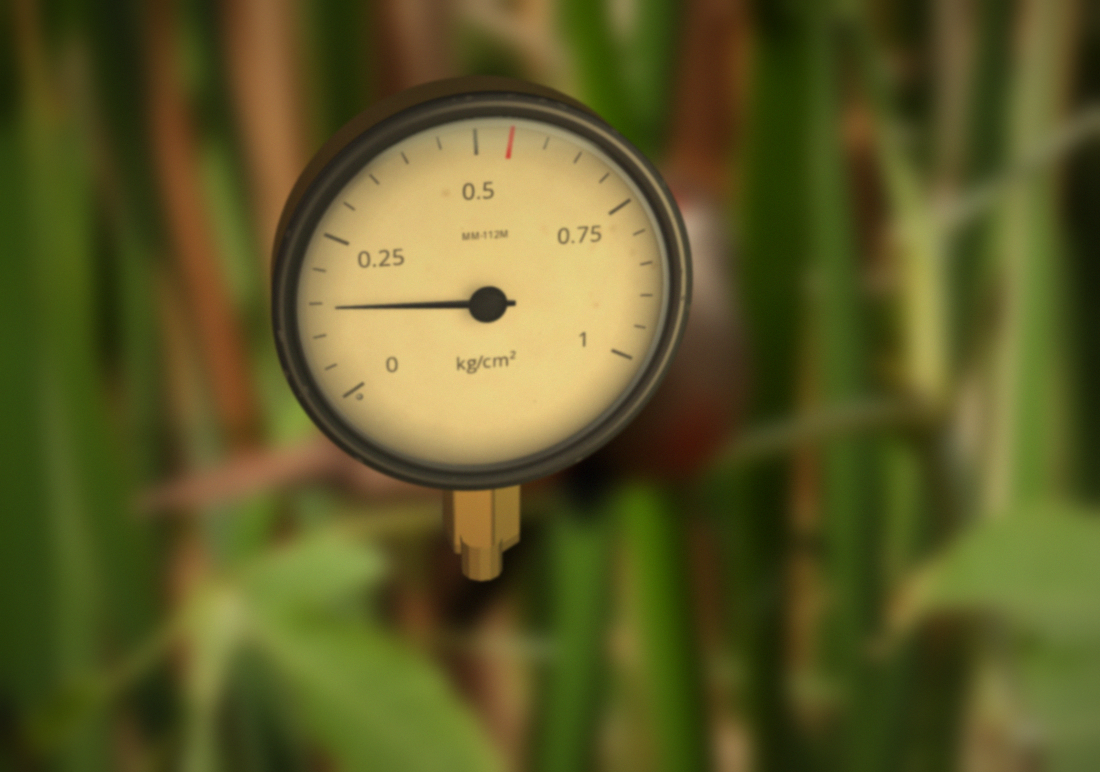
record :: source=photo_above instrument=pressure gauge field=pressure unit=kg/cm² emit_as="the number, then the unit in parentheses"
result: 0.15 (kg/cm²)
